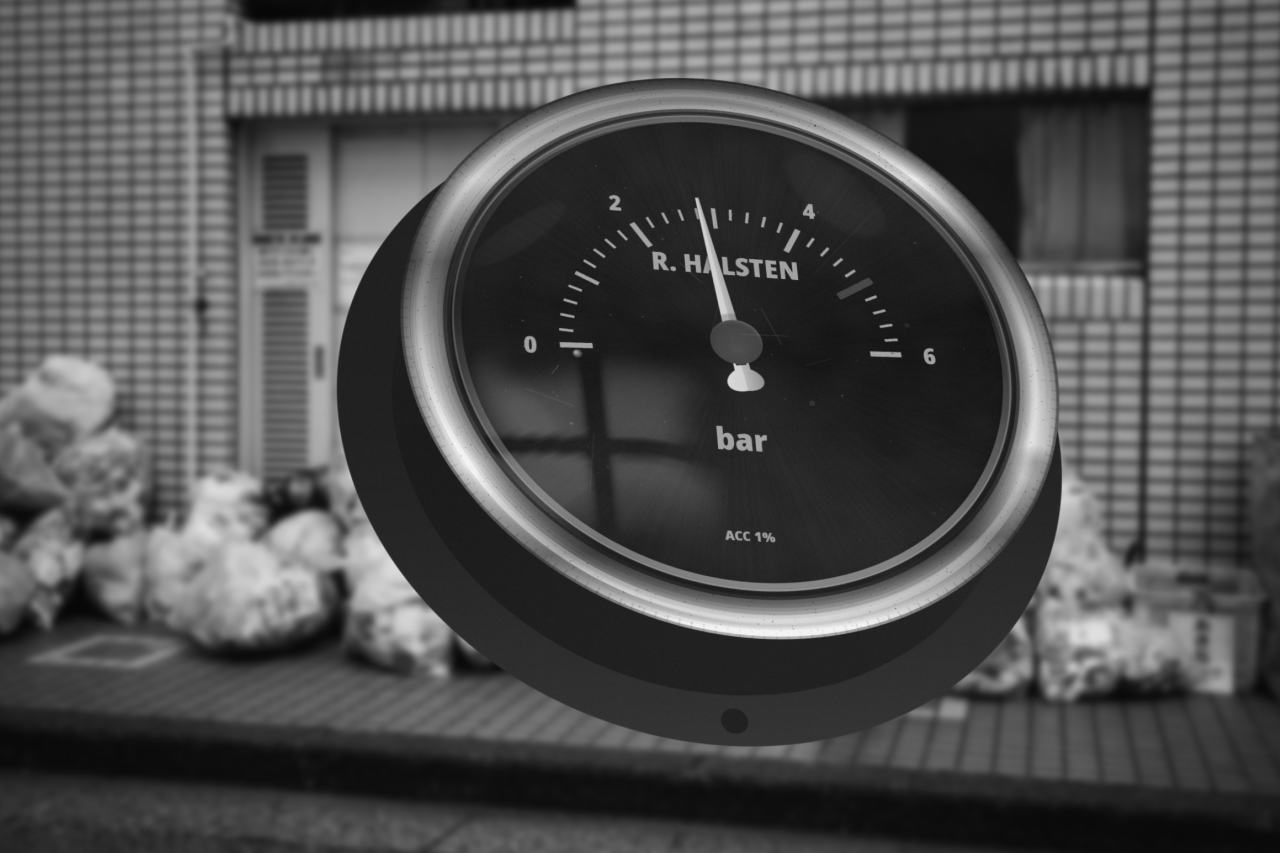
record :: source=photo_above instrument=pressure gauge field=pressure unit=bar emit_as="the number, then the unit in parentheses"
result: 2.8 (bar)
